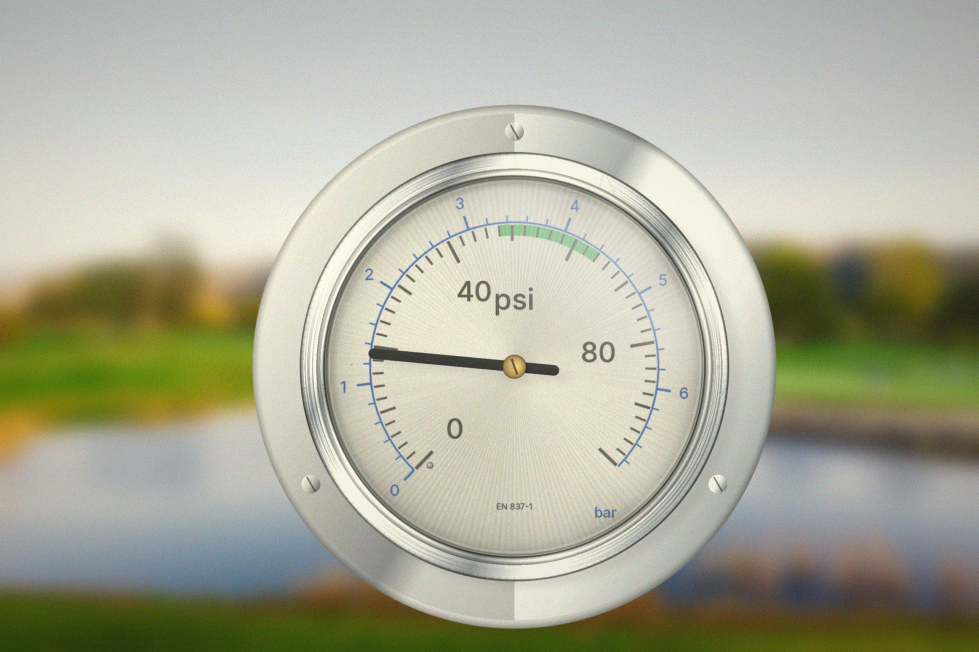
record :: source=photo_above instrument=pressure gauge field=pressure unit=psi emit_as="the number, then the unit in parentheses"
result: 19 (psi)
